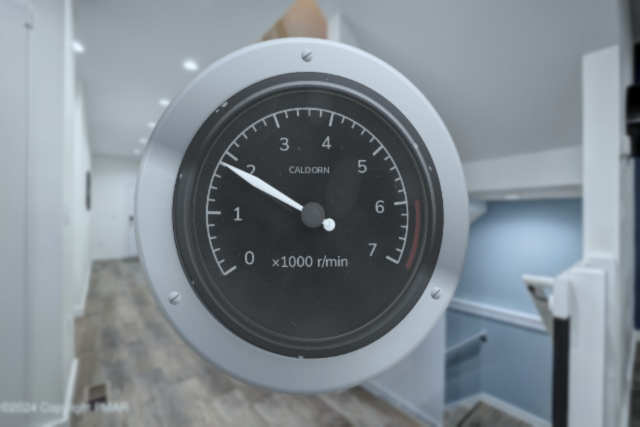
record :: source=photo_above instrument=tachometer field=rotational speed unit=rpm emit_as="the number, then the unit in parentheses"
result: 1800 (rpm)
